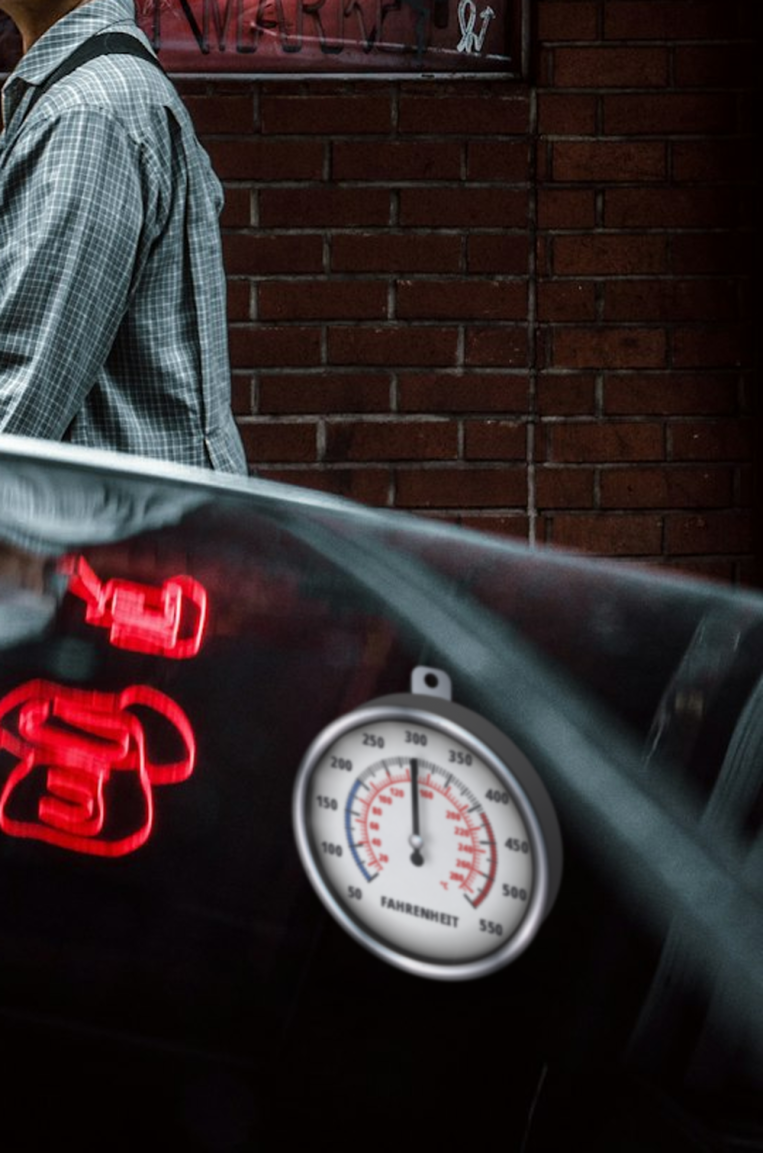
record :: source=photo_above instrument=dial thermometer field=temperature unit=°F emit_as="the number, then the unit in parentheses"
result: 300 (°F)
